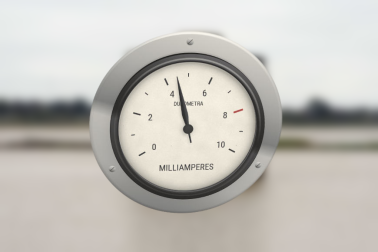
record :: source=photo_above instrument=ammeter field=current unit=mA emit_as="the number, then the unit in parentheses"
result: 4.5 (mA)
